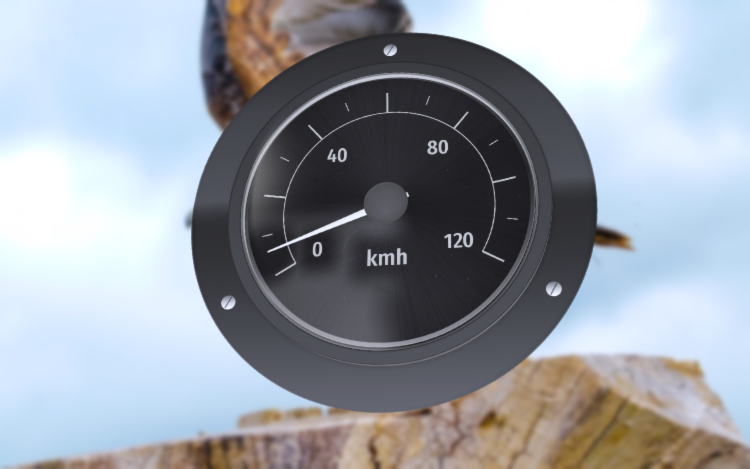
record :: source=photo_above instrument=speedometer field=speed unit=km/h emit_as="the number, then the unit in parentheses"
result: 5 (km/h)
